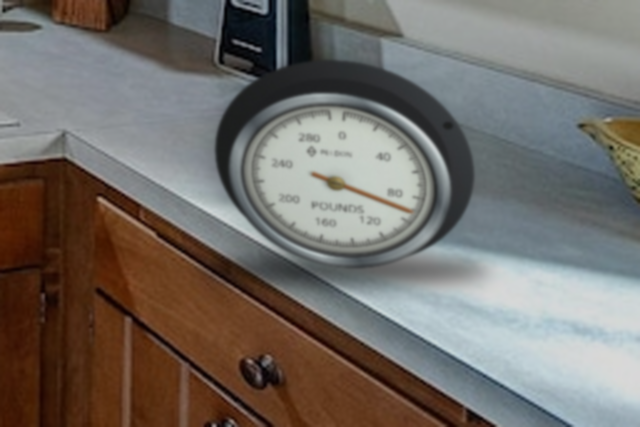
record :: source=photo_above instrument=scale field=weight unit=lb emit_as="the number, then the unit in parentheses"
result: 90 (lb)
